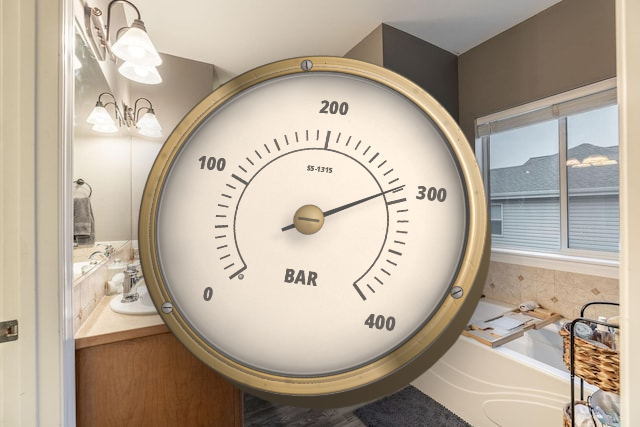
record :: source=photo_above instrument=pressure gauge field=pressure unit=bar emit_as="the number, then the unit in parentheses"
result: 290 (bar)
